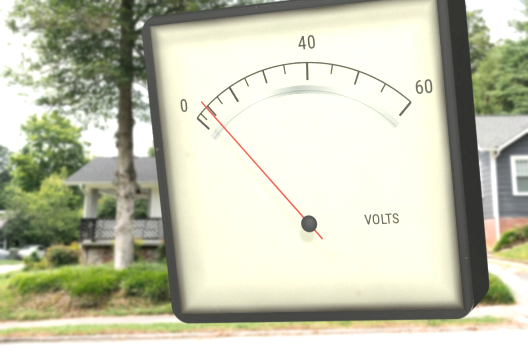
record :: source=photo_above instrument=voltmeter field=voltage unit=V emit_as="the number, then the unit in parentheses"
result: 10 (V)
